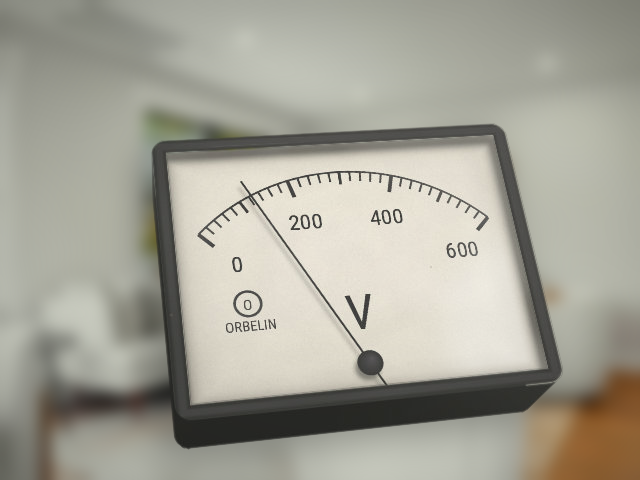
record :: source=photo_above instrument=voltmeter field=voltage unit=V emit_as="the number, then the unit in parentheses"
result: 120 (V)
